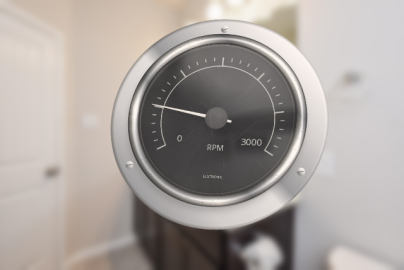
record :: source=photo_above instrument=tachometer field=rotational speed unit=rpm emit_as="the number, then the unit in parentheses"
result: 500 (rpm)
